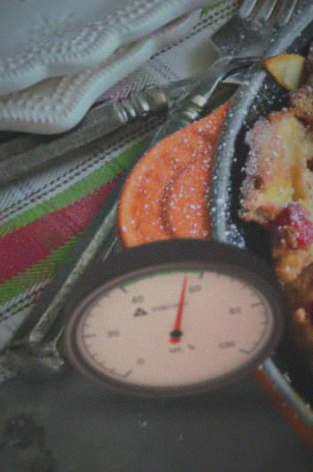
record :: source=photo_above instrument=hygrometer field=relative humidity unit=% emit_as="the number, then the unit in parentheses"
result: 56 (%)
